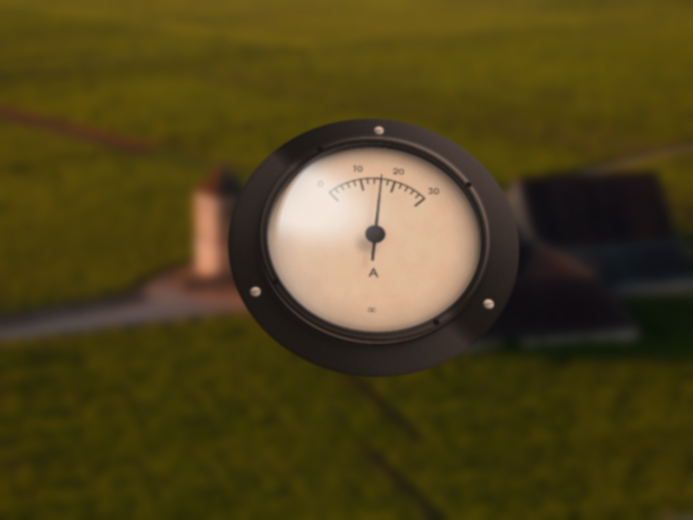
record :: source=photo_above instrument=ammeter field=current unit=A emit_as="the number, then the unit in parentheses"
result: 16 (A)
